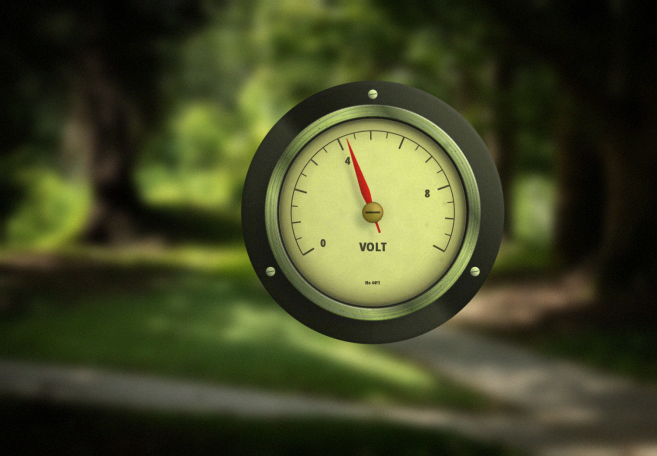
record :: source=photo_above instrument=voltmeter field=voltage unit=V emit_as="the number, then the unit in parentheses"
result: 4.25 (V)
